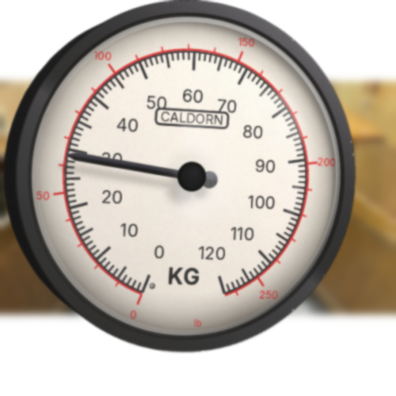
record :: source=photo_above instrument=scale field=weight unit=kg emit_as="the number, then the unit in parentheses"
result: 29 (kg)
